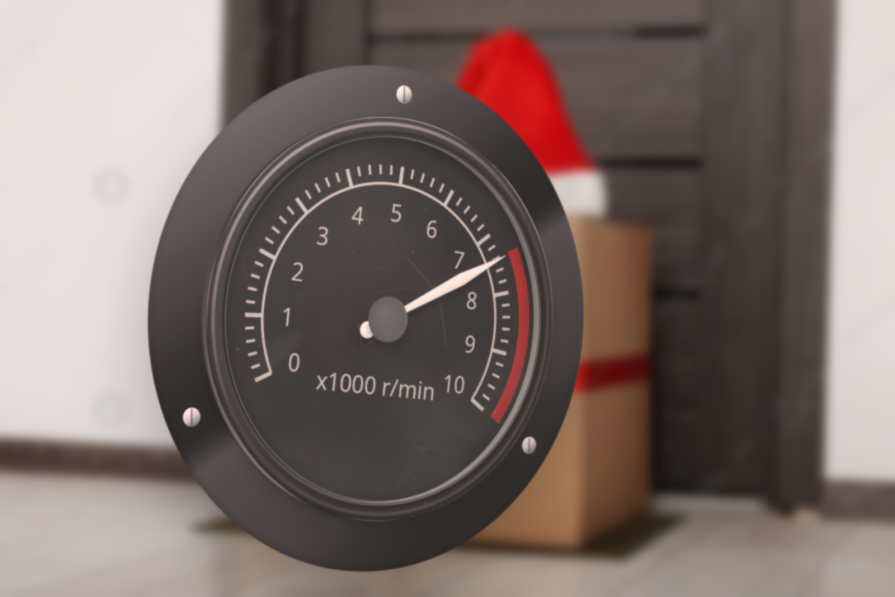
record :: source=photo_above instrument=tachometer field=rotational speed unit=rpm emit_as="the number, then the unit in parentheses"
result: 7400 (rpm)
